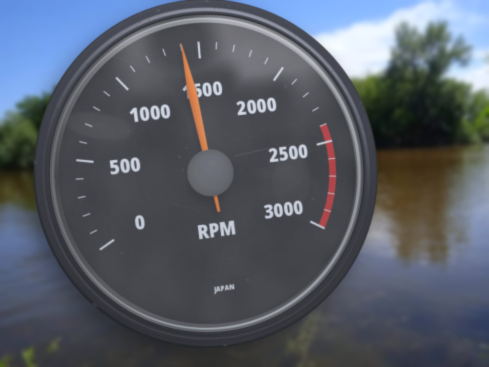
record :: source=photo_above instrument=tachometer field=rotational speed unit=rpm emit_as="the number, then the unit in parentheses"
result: 1400 (rpm)
